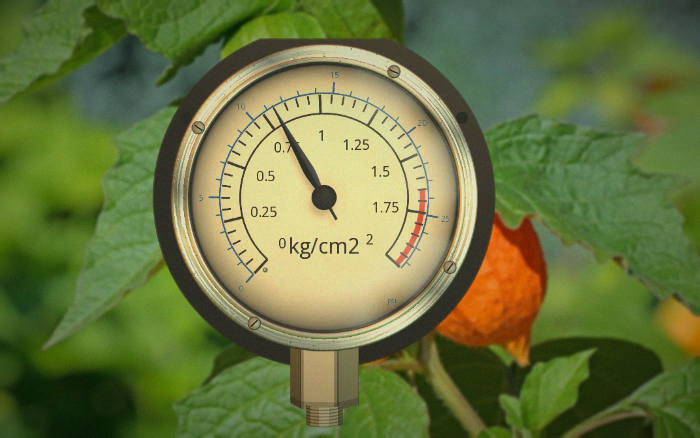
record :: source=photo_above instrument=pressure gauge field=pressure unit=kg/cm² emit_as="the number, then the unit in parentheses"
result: 0.8 (kg/cm²)
